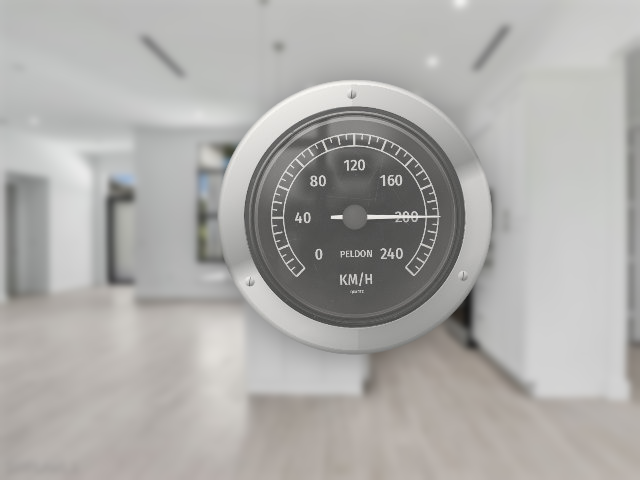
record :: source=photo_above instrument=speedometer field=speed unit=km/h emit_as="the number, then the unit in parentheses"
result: 200 (km/h)
